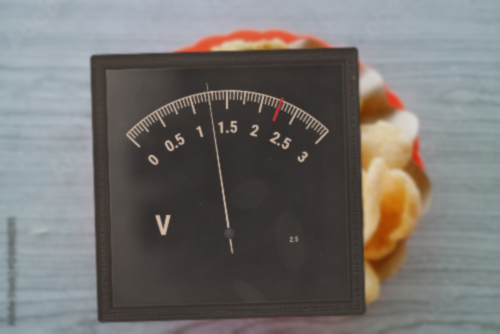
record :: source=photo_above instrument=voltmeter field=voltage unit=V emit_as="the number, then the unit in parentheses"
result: 1.25 (V)
